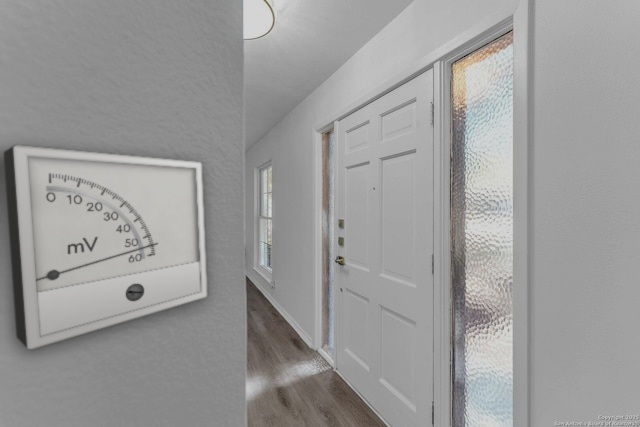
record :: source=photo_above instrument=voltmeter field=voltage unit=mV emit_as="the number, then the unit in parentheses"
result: 55 (mV)
